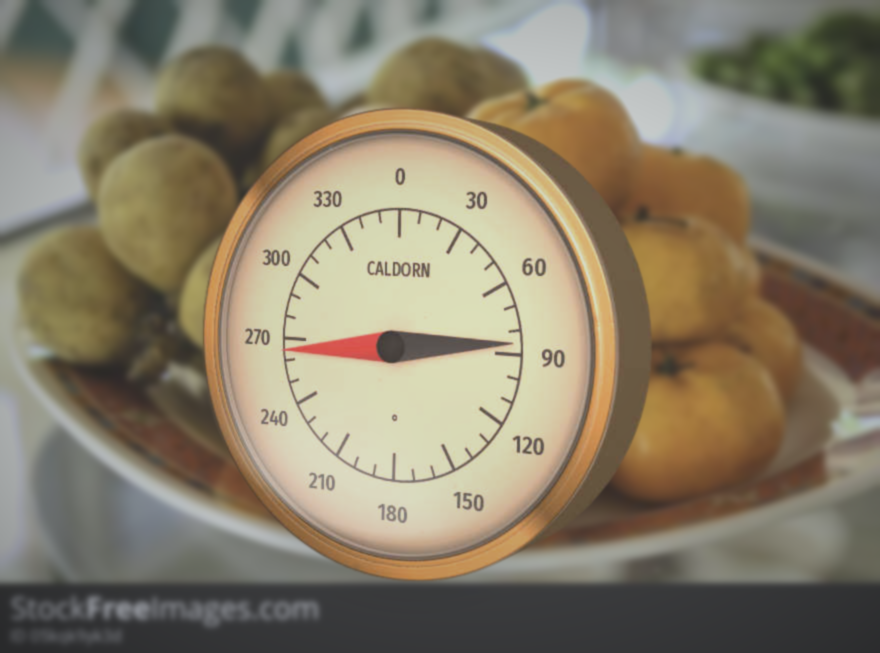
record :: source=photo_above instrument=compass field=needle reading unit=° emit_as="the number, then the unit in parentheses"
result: 265 (°)
